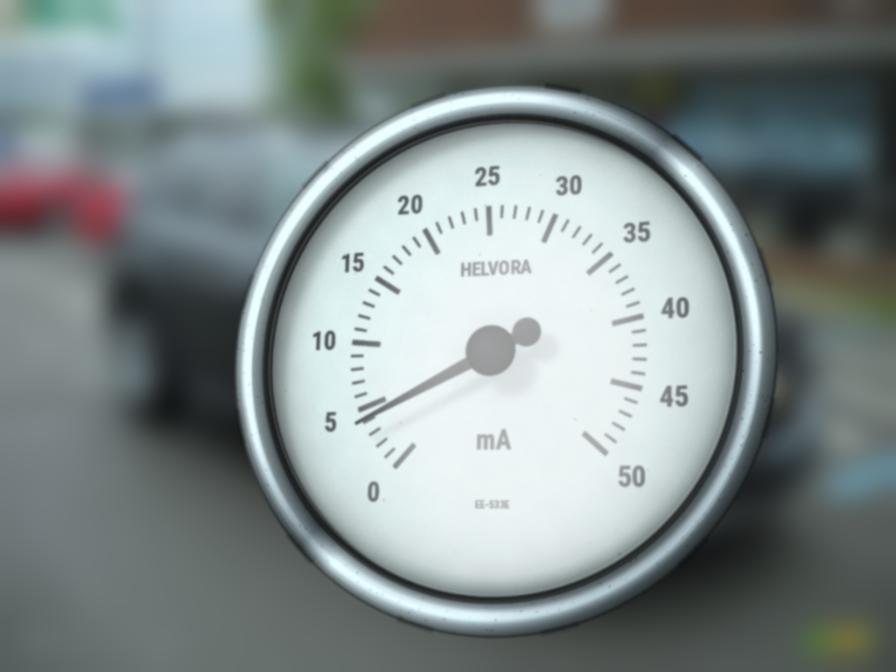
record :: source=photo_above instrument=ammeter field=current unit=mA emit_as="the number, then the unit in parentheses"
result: 4 (mA)
